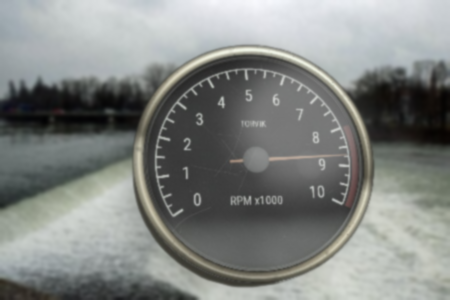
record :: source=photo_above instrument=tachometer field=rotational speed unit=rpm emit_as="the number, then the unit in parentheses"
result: 8750 (rpm)
